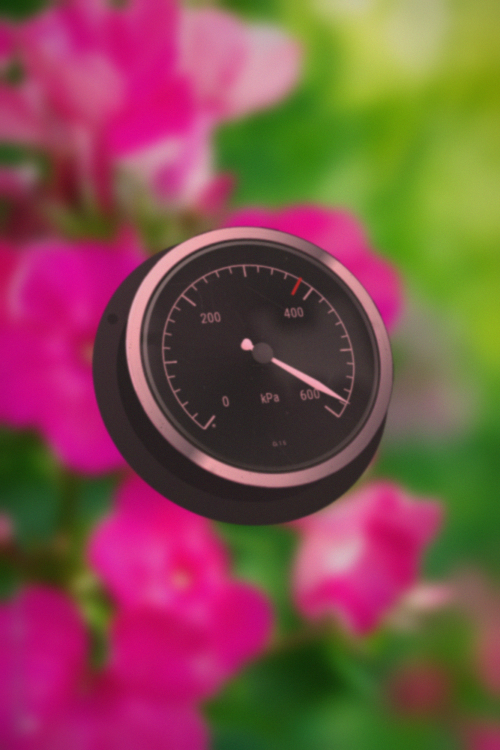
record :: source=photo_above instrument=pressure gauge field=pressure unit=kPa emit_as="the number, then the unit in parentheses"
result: 580 (kPa)
